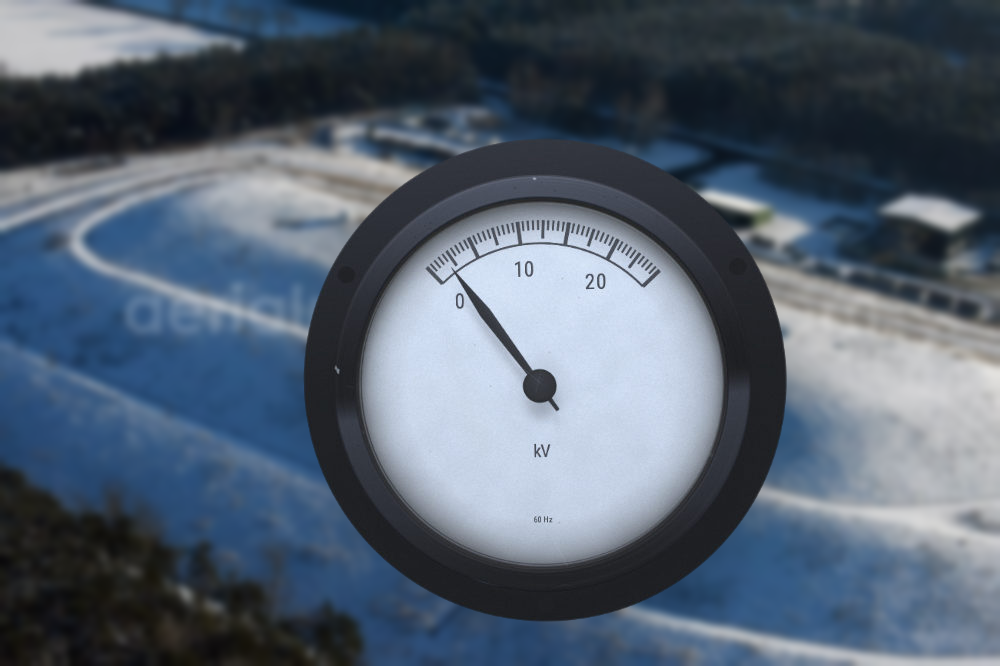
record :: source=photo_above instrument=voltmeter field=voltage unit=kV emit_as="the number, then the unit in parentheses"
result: 2 (kV)
